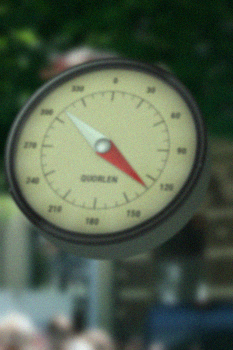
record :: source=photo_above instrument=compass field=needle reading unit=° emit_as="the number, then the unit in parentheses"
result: 130 (°)
